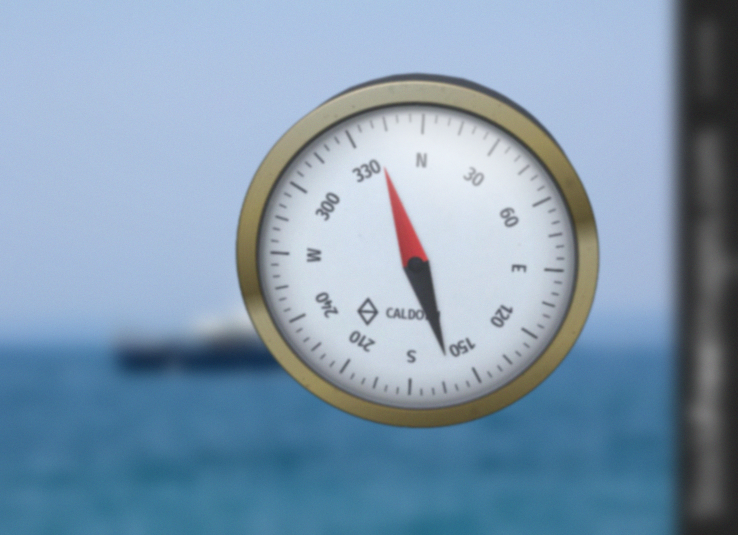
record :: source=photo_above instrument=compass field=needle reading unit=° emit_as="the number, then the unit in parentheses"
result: 340 (°)
